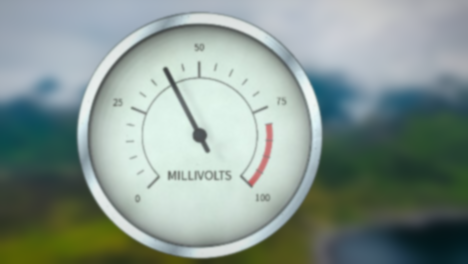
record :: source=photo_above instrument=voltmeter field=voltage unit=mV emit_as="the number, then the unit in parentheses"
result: 40 (mV)
